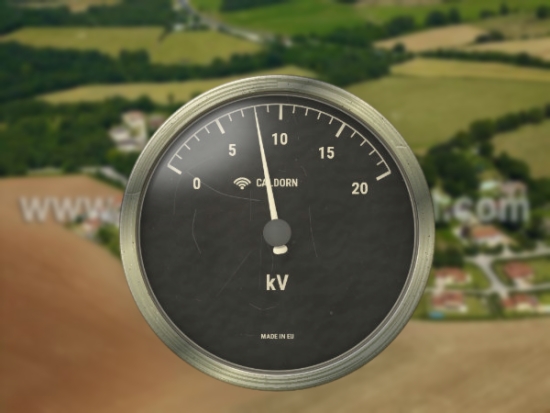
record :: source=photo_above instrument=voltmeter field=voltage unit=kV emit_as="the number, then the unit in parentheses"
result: 8 (kV)
